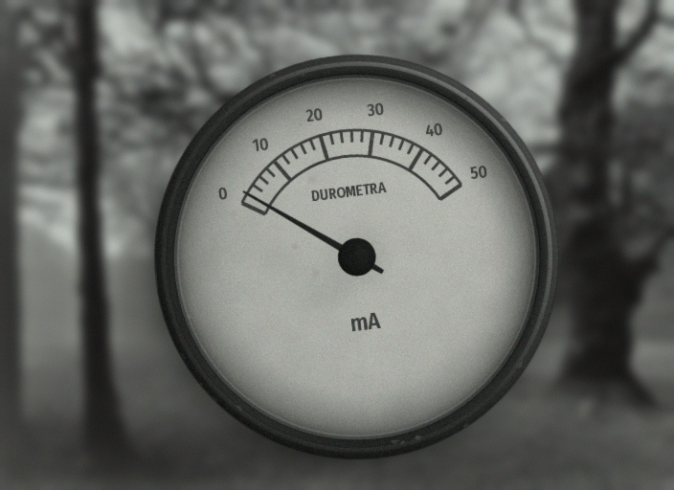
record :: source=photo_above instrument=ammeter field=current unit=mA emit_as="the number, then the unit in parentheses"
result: 2 (mA)
